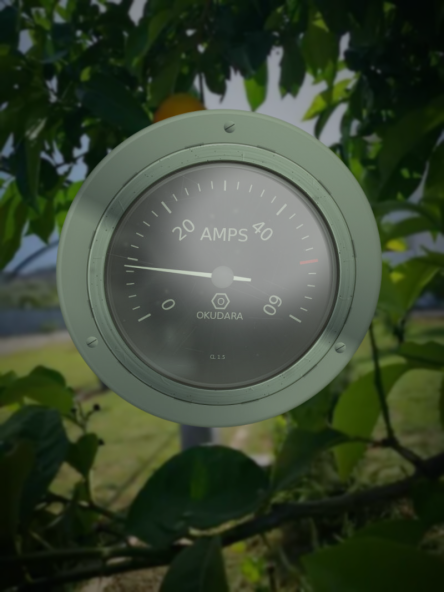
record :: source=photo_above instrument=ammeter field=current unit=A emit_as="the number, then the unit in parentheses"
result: 9 (A)
